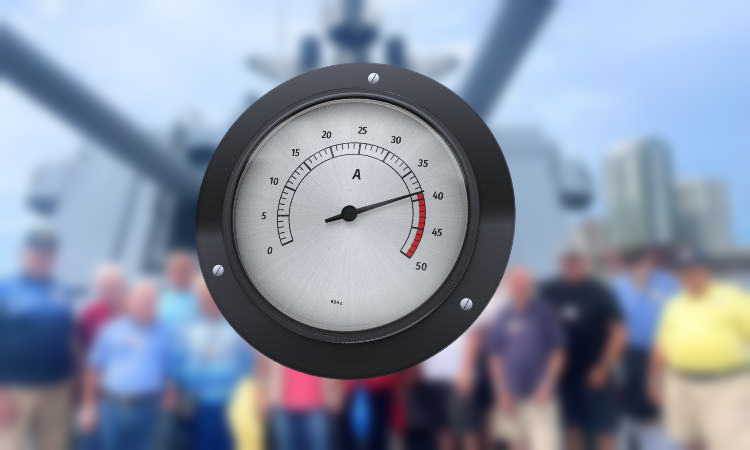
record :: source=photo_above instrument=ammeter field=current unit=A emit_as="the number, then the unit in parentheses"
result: 39 (A)
